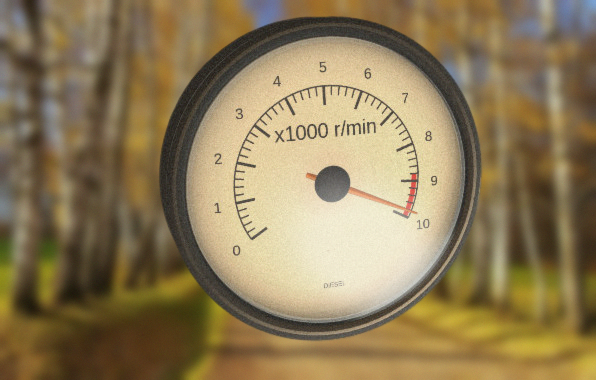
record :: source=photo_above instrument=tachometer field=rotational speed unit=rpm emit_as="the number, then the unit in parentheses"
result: 9800 (rpm)
